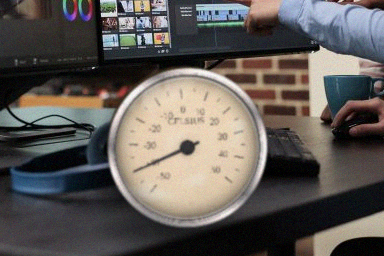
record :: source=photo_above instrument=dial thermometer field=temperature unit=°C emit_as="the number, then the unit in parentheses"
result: -40 (°C)
